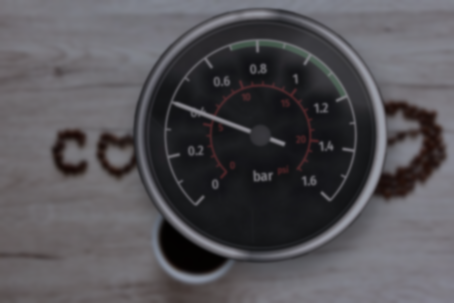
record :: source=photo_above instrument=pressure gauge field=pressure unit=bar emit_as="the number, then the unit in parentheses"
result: 0.4 (bar)
